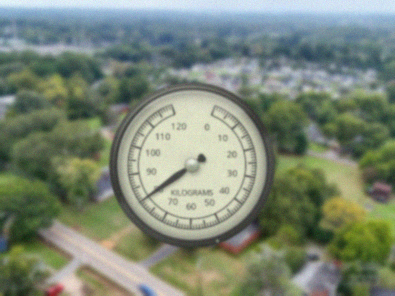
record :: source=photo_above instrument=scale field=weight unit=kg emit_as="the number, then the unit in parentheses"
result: 80 (kg)
